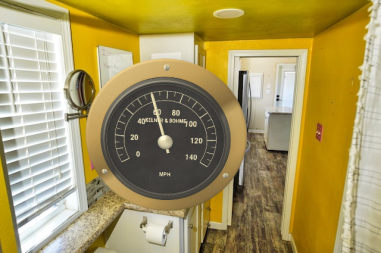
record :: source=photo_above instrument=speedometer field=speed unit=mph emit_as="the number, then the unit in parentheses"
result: 60 (mph)
